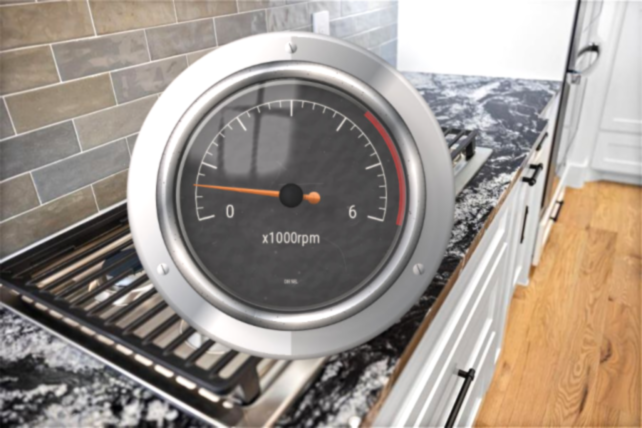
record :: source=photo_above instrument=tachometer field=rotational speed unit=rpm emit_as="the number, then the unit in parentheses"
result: 600 (rpm)
